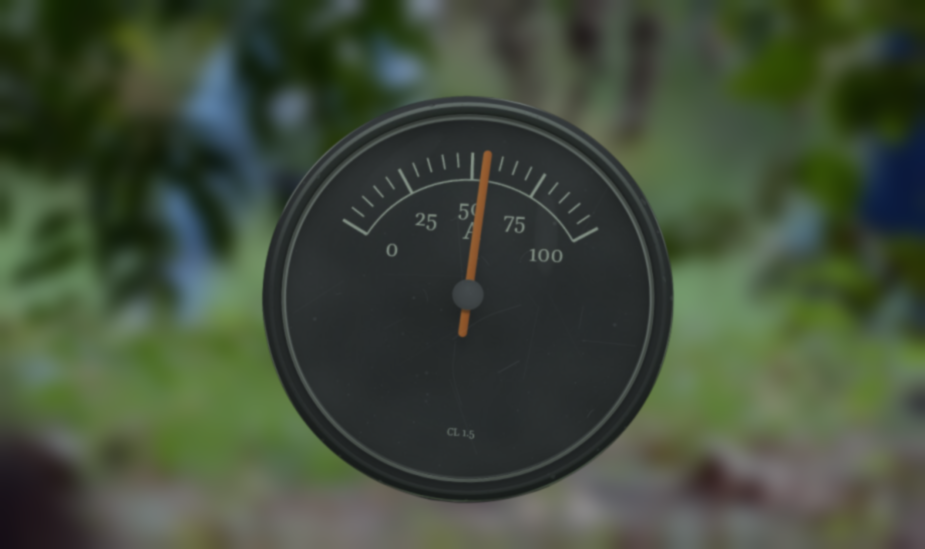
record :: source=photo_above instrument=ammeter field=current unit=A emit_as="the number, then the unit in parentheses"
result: 55 (A)
